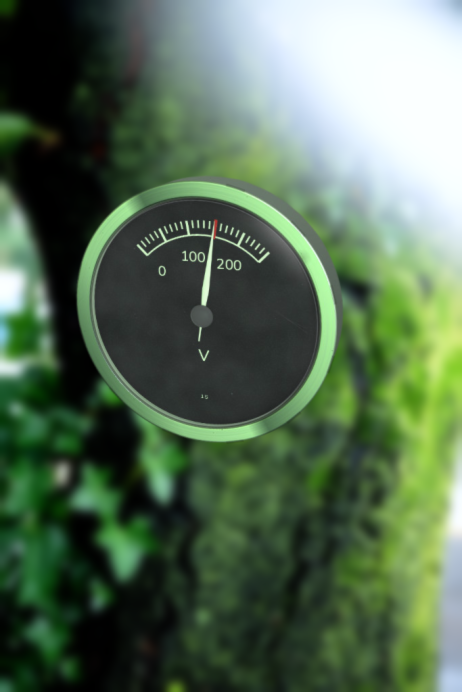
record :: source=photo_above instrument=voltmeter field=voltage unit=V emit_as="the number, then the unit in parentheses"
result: 150 (V)
